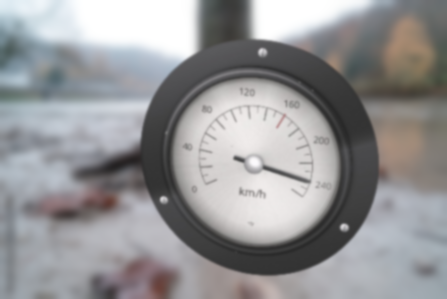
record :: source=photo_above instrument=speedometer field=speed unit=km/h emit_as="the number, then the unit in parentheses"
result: 240 (km/h)
